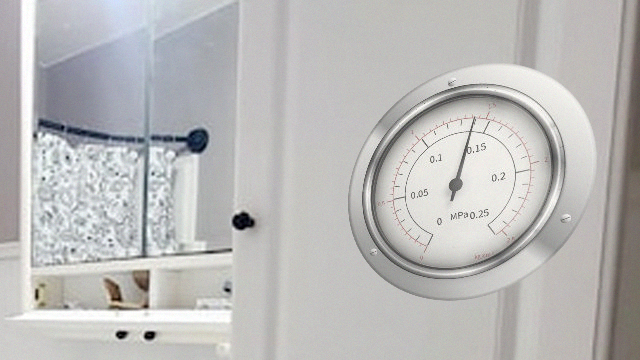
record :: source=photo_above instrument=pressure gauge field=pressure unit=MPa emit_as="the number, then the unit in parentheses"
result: 0.14 (MPa)
